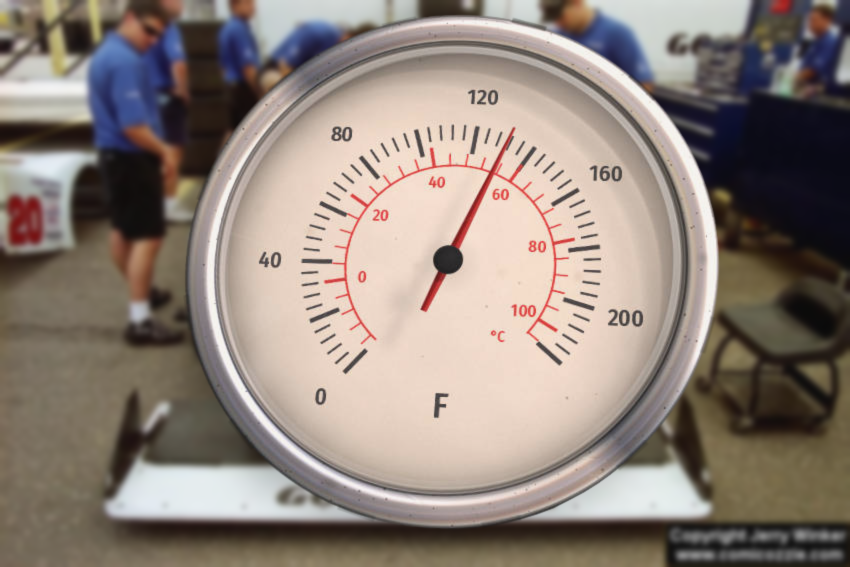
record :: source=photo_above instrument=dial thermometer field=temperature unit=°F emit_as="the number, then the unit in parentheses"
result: 132 (°F)
